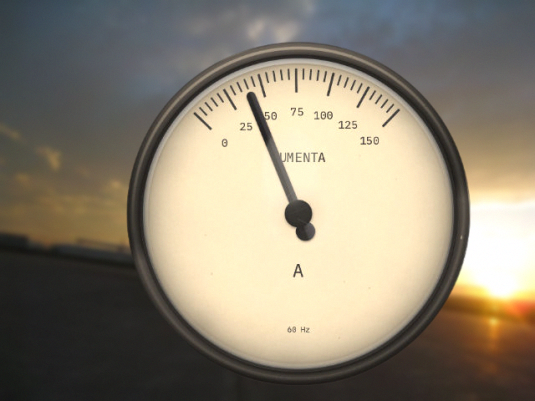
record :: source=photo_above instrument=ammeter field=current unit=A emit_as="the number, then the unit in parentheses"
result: 40 (A)
